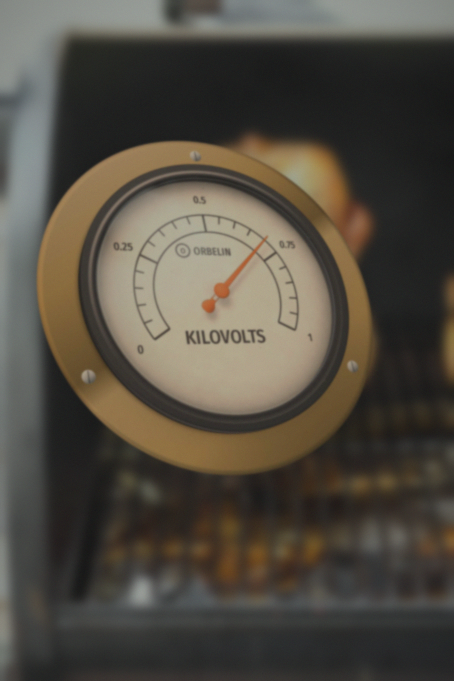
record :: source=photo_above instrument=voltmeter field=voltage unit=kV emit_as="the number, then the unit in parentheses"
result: 0.7 (kV)
